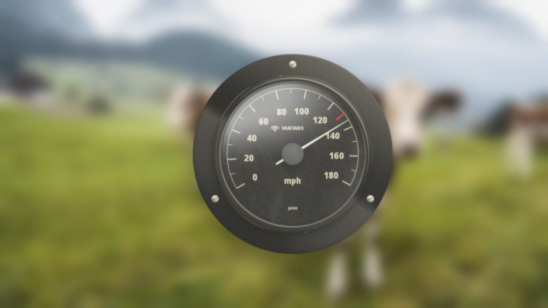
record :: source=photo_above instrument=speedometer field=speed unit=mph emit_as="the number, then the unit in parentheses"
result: 135 (mph)
